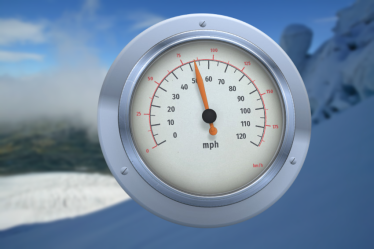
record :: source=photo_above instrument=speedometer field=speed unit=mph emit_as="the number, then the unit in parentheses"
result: 52.5 (mph)
